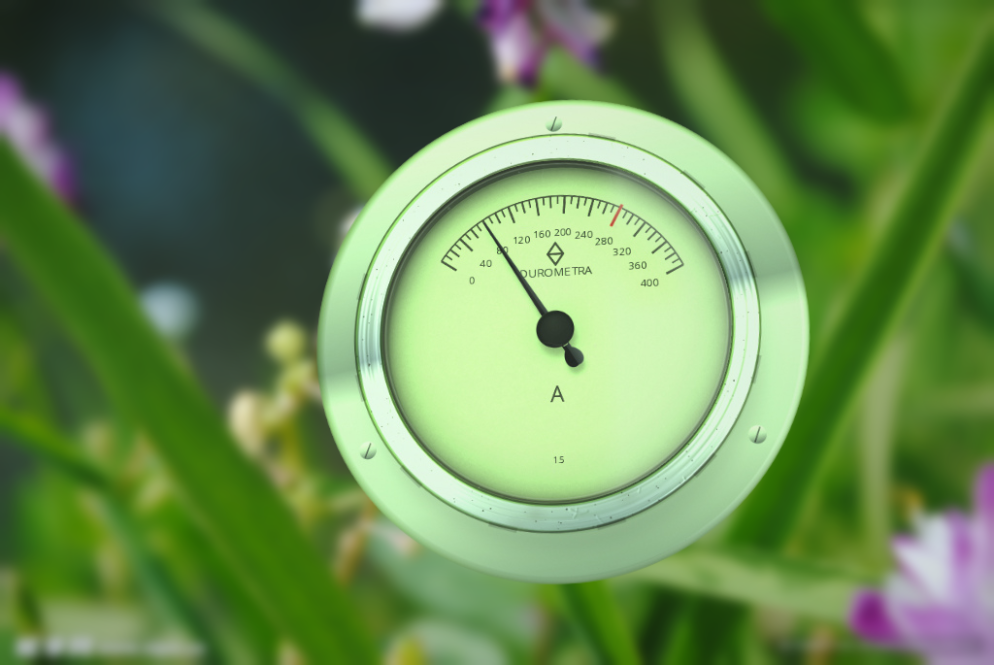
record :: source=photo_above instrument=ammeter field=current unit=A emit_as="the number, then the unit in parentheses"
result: 80 (A)
